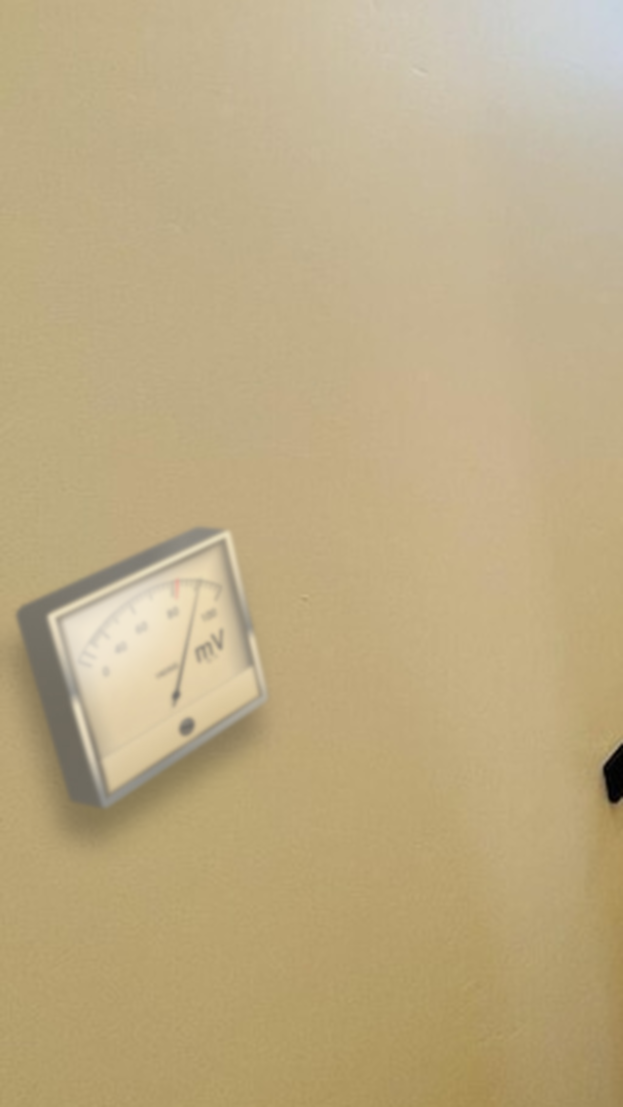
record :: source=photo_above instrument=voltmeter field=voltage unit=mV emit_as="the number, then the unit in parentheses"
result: 90 (mV)
